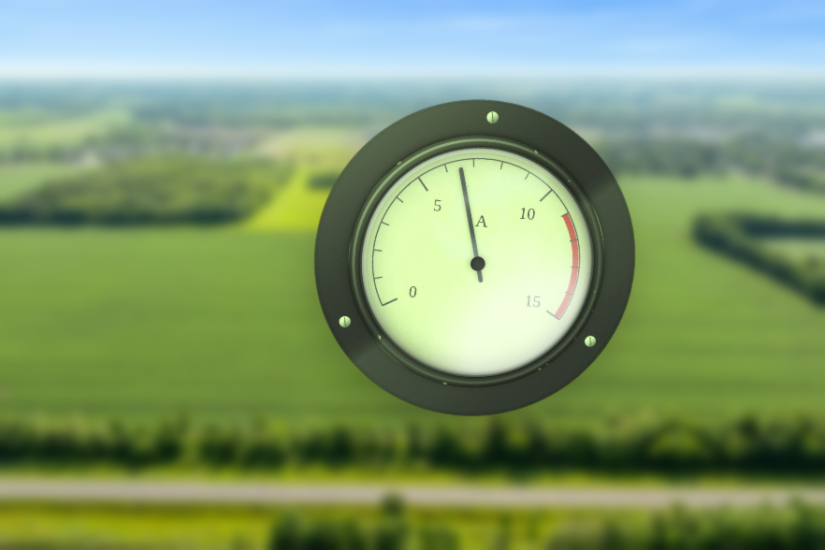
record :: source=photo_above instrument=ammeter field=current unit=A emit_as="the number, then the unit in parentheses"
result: 6.5 (A)
